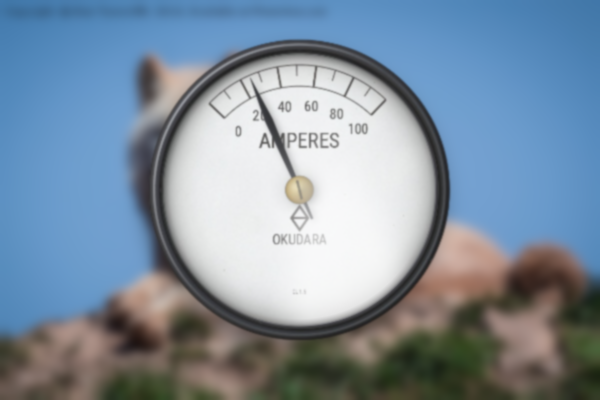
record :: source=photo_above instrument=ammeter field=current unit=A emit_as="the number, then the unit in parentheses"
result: 25 (A)
